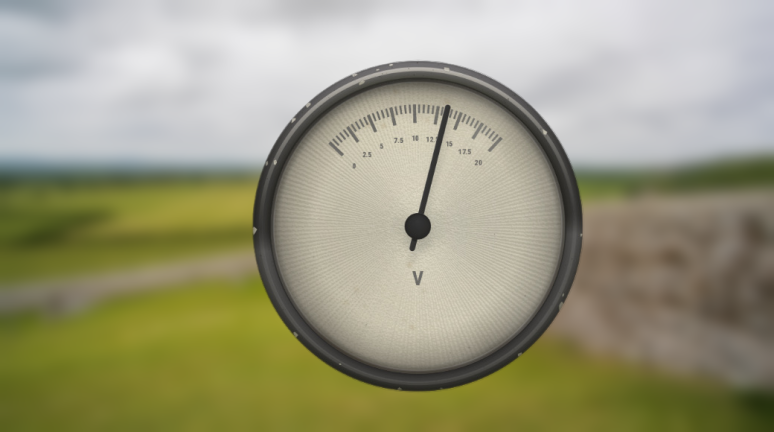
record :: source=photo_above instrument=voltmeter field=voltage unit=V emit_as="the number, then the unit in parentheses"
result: 13.5 (V)
